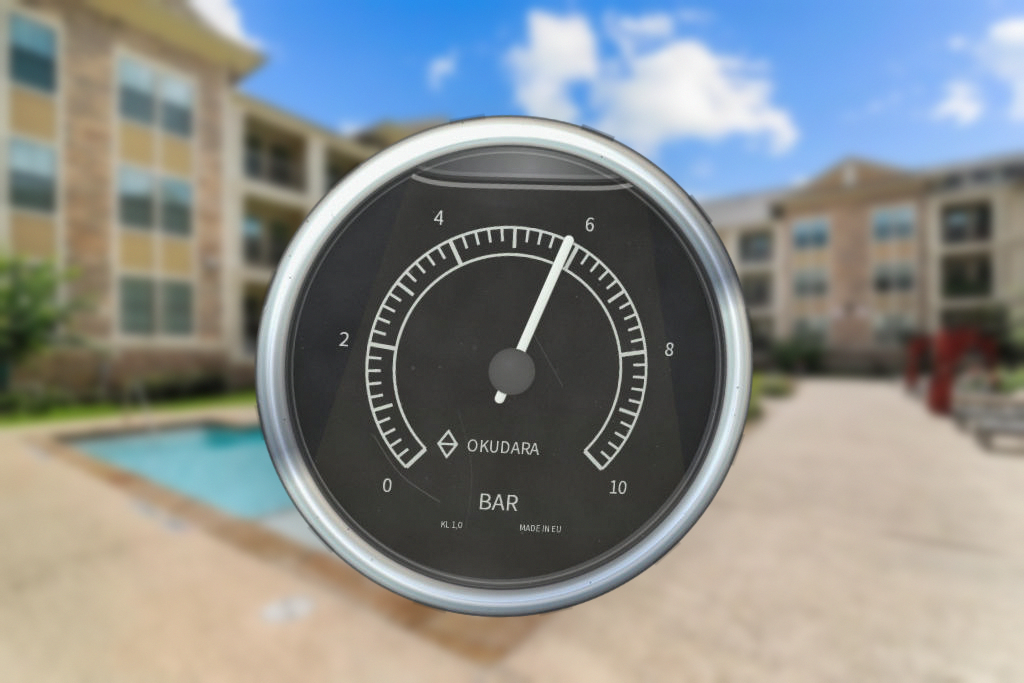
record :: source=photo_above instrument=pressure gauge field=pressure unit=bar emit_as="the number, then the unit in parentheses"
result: 5.8 (bar)
